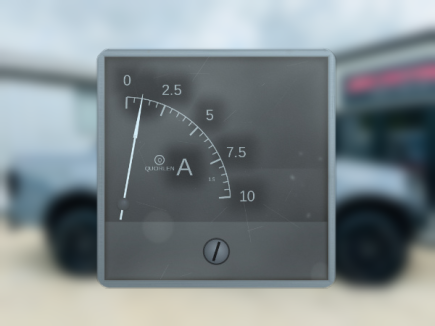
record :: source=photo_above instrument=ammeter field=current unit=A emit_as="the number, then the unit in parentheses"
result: 1 (A)
